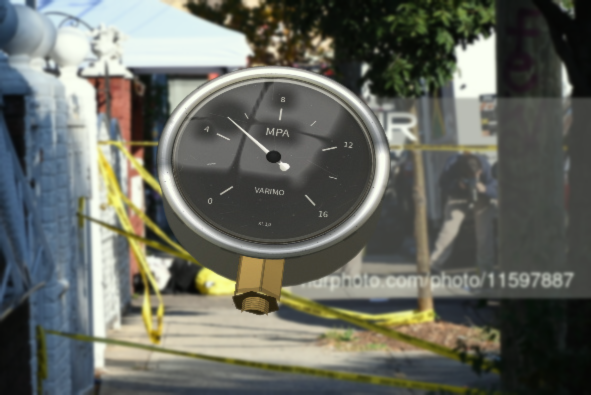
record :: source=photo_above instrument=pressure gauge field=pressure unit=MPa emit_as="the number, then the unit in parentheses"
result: 5 (MPa)
